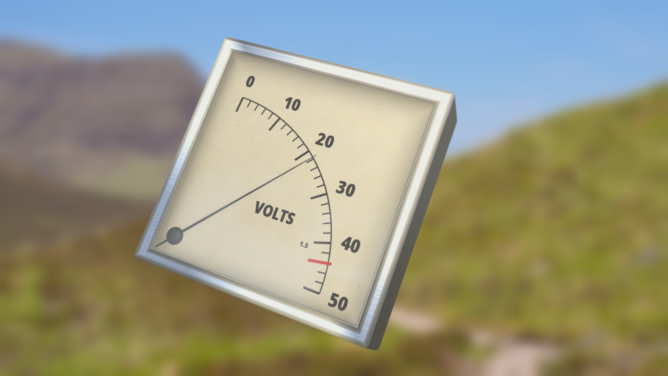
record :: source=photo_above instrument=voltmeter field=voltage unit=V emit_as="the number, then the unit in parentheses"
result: 22 (V)
